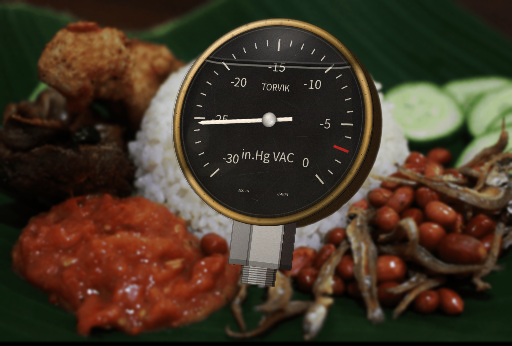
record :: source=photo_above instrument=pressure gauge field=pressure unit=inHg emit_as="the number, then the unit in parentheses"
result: -25.5 (inHg)
